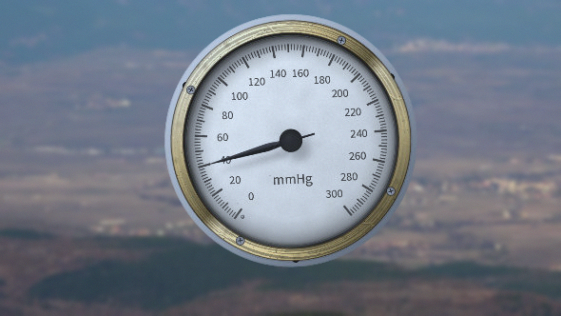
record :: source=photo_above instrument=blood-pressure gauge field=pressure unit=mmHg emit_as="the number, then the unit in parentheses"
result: 40 (mmHg)
